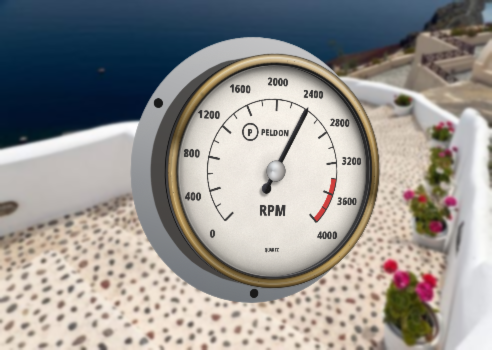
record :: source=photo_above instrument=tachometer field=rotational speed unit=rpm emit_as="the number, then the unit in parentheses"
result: 2400 (rpm)
